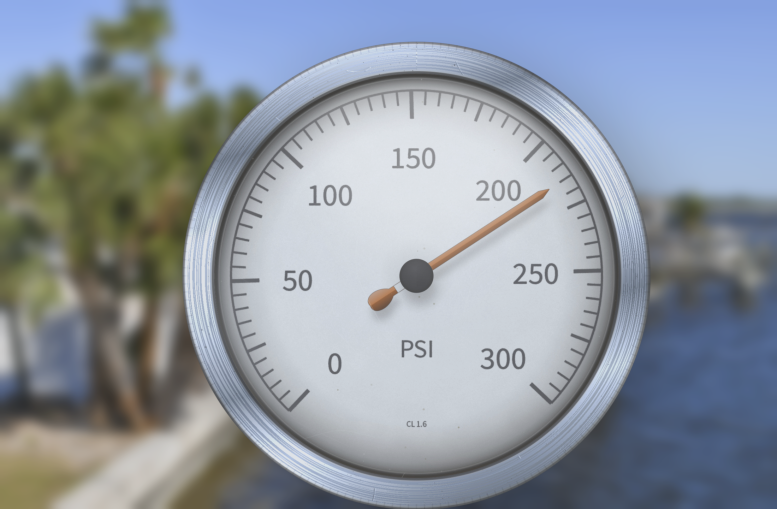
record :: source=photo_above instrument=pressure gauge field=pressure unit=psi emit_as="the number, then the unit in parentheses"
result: 215 (psi)
